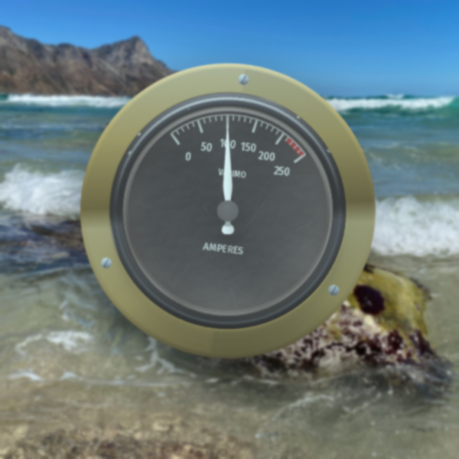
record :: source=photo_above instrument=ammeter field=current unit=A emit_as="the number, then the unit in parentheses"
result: 100 (A)
